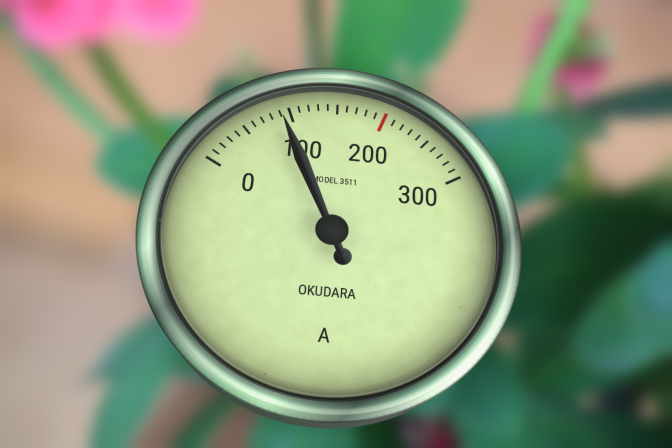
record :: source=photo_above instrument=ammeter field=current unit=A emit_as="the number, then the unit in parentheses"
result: 90 (A)
